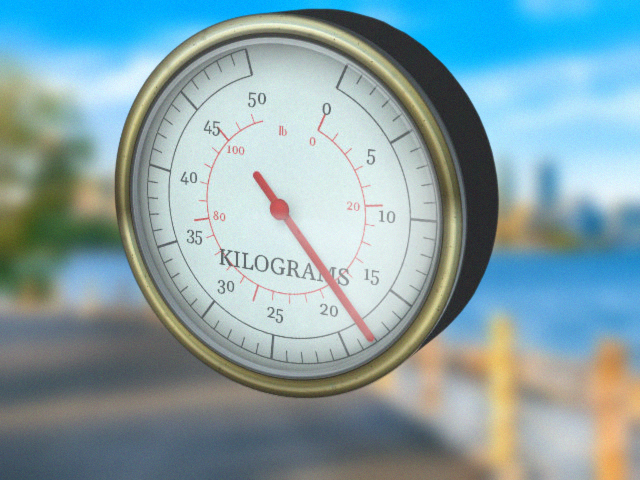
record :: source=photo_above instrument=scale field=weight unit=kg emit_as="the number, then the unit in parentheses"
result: 18 (kg)
